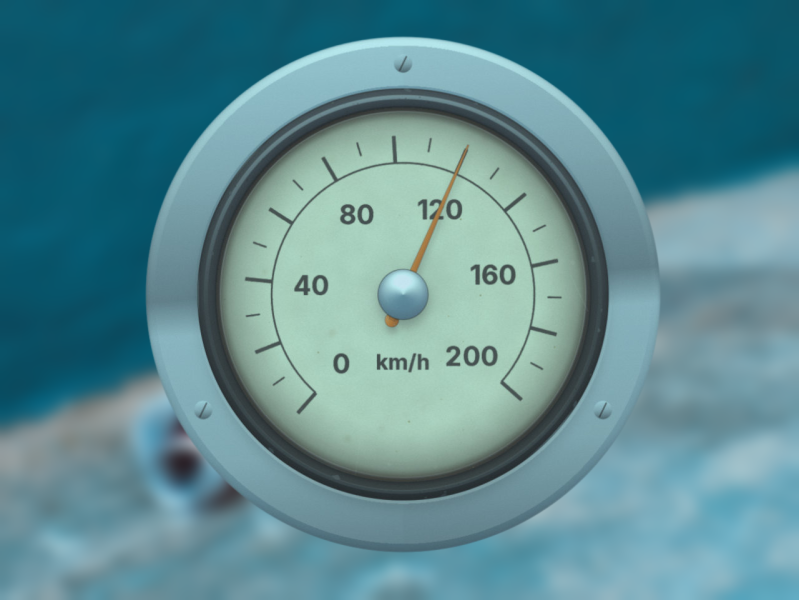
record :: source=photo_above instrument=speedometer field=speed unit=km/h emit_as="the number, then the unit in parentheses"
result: 120 (km/h)
